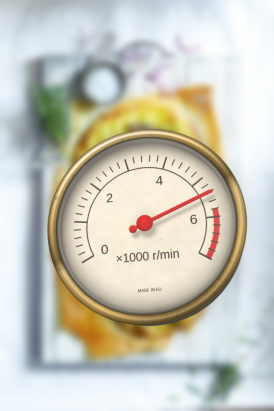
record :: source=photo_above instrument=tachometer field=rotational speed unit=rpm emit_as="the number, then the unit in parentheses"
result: 5400 (rpm)
